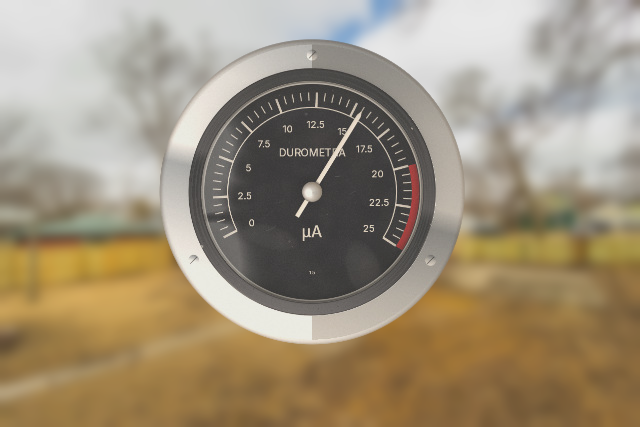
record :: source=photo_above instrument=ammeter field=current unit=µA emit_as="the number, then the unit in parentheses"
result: 15.5 (µA)
